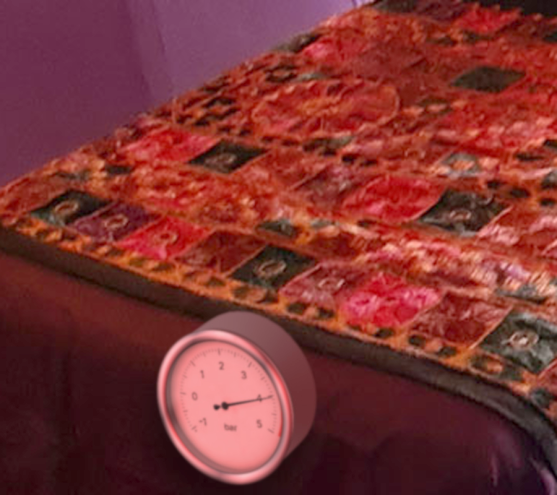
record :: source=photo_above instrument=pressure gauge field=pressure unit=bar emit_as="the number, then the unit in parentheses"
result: 4 (bar)
